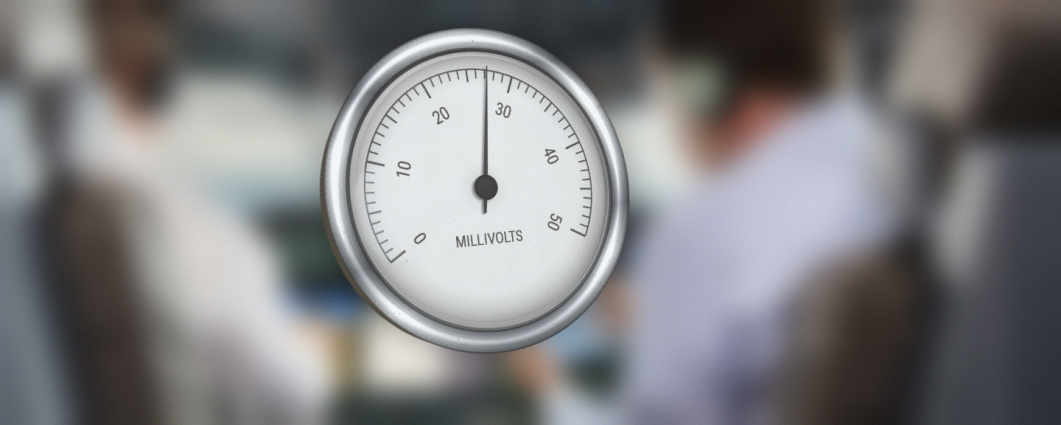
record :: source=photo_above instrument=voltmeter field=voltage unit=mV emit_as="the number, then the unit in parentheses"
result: 27 (mV)
